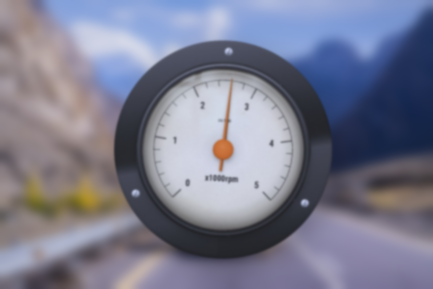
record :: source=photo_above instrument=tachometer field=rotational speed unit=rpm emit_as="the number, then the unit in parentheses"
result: 2600 (rpm)
